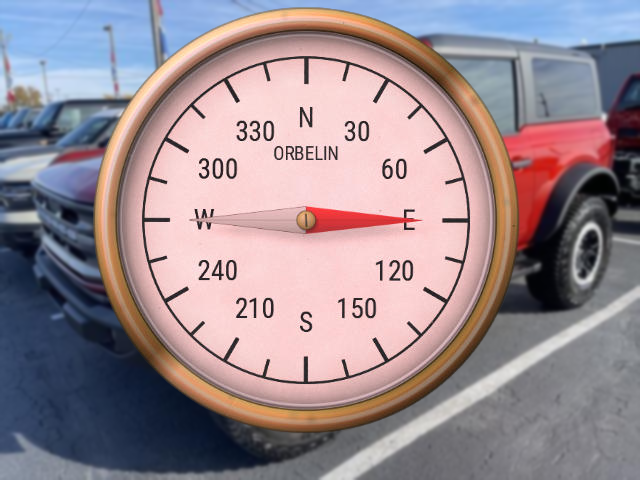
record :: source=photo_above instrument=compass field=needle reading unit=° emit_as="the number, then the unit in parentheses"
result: 90 (°)
